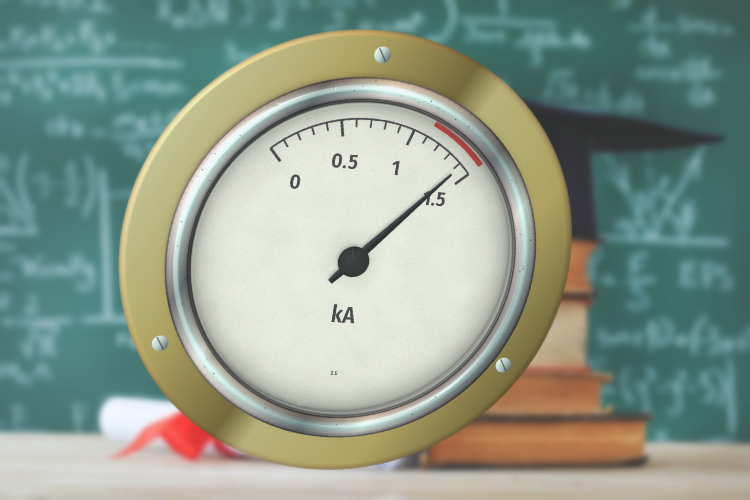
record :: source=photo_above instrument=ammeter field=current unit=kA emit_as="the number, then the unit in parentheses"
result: 1.4 (kA)
